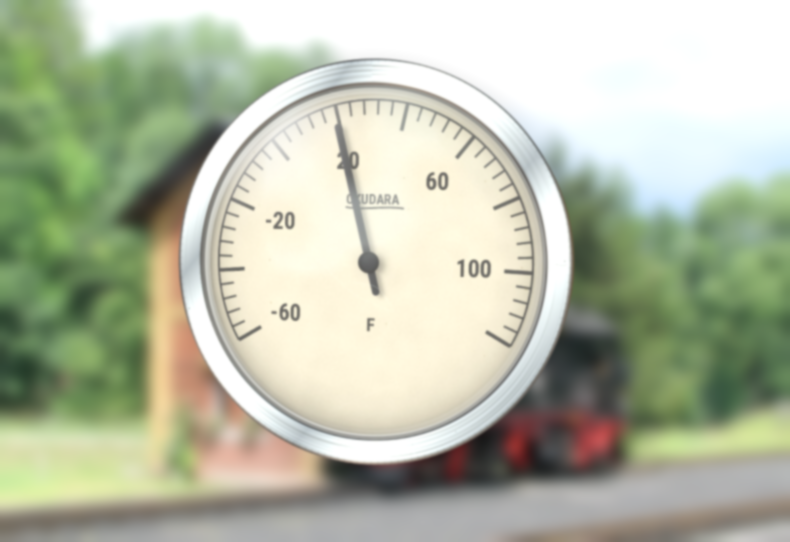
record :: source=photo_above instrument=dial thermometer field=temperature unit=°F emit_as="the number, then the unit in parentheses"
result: 20 (°F)
